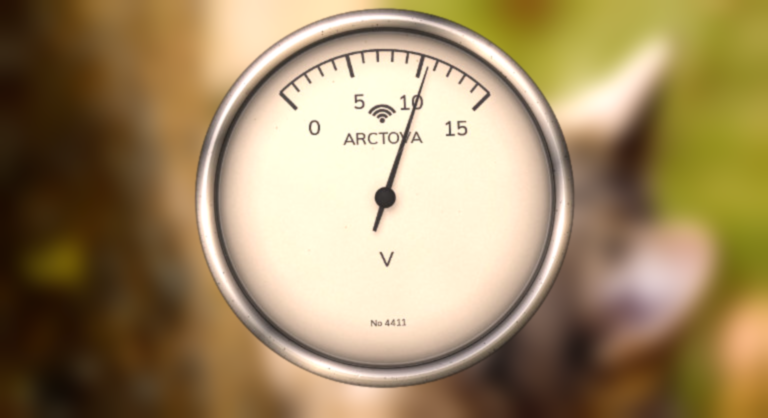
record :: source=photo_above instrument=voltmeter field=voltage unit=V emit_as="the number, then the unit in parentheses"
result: 10.5 (V)
